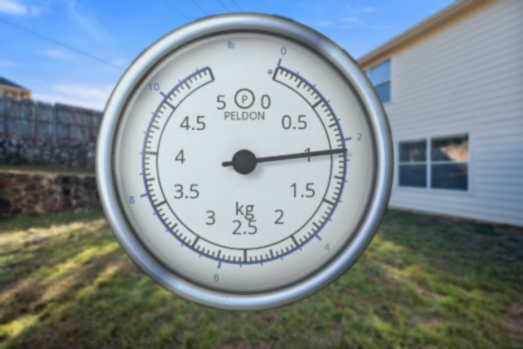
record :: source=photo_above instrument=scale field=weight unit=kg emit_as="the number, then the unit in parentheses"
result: 1 (kg)
